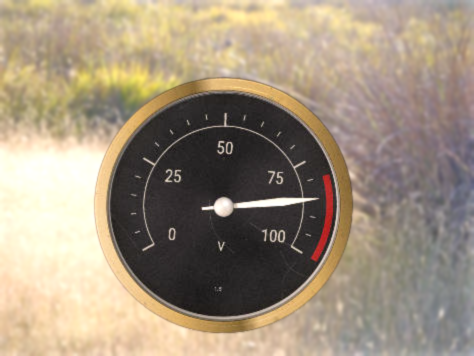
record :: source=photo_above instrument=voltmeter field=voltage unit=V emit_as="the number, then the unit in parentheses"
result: 85 (V)
